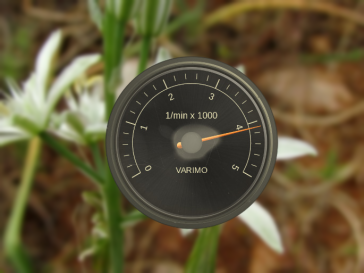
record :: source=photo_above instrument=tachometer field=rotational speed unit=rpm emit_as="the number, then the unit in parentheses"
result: 4100 (rpm)
